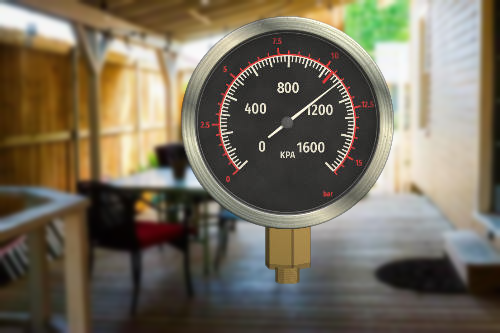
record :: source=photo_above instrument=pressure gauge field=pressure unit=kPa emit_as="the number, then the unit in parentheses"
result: 1100 (kPa)
